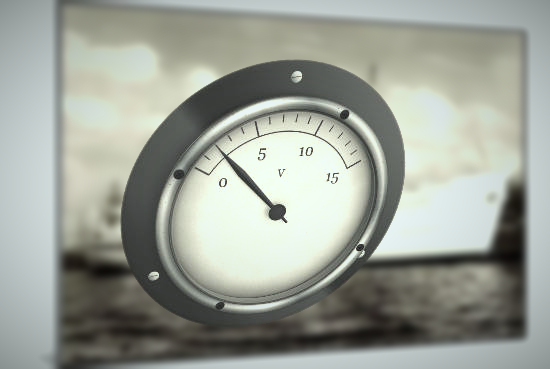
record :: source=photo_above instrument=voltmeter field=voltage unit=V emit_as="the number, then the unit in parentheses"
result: 2 (V)
